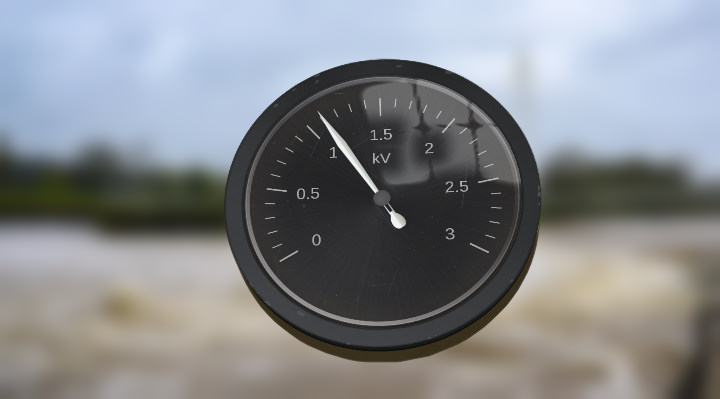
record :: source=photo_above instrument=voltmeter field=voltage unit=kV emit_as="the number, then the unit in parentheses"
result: 1.1 (kV)
